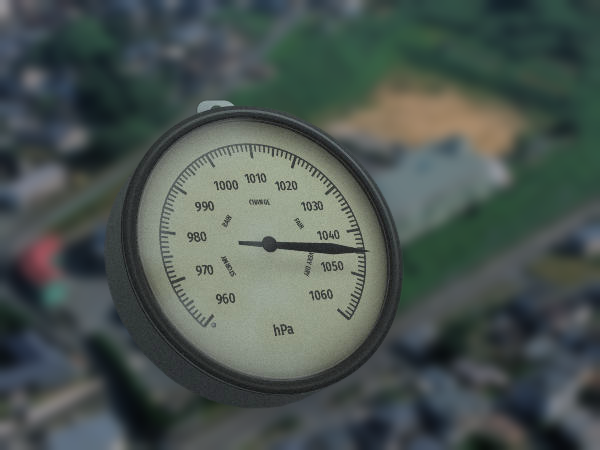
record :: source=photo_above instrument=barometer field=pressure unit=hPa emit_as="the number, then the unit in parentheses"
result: 1045 (hPa)
